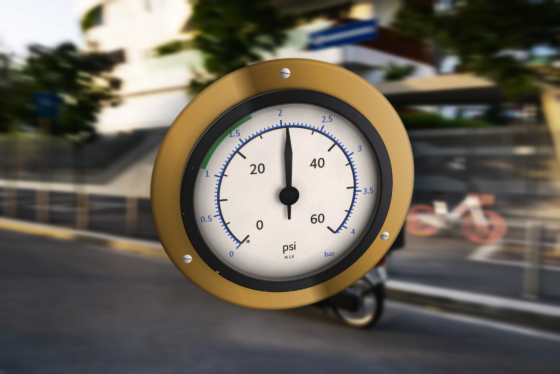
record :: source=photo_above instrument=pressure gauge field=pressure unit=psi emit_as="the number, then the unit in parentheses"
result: 30 (psi)
